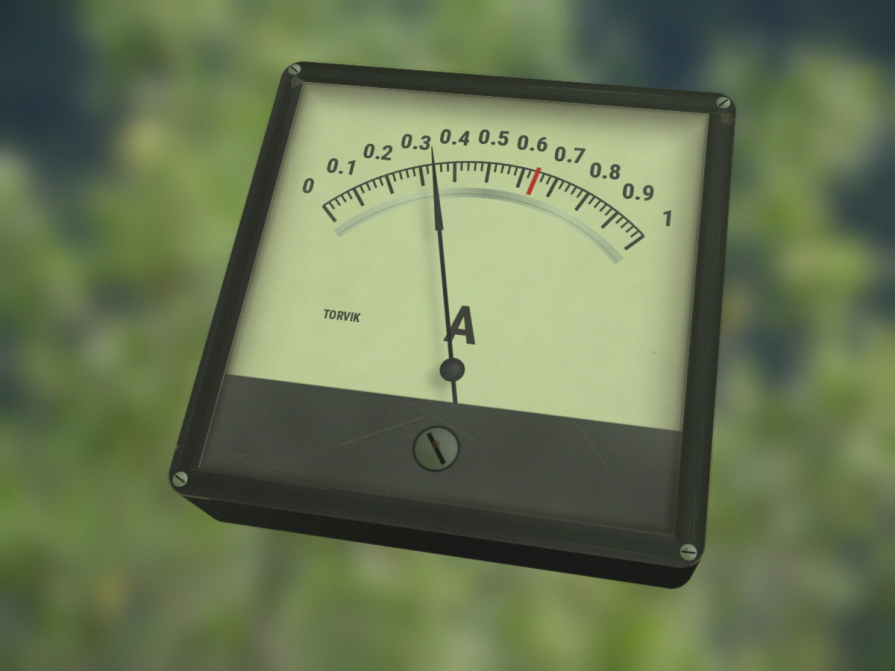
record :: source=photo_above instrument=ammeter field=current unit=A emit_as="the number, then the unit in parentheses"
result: 0.34 (A)
